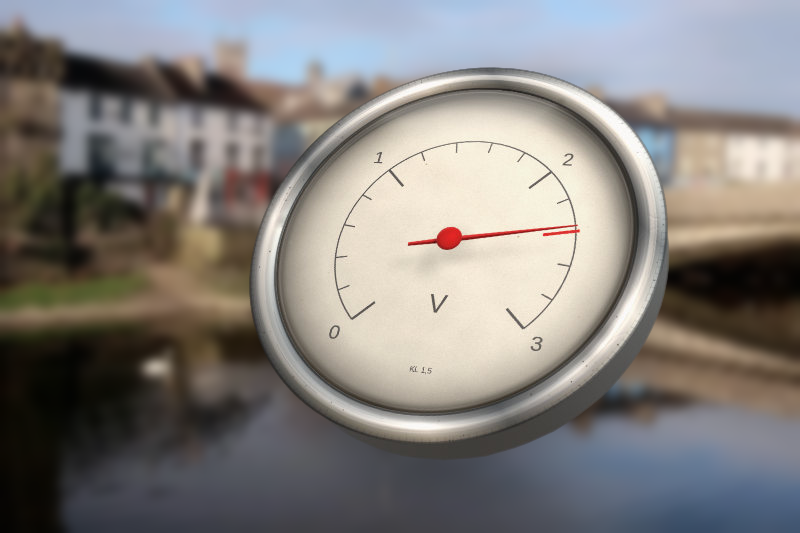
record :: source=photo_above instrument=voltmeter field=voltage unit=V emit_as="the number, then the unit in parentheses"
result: 2.4 (V)
